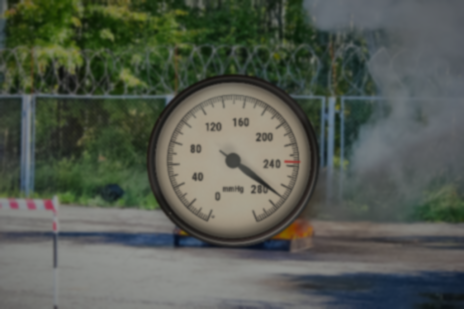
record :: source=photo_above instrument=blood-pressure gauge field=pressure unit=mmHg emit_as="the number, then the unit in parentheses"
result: 270 (mmHg)
